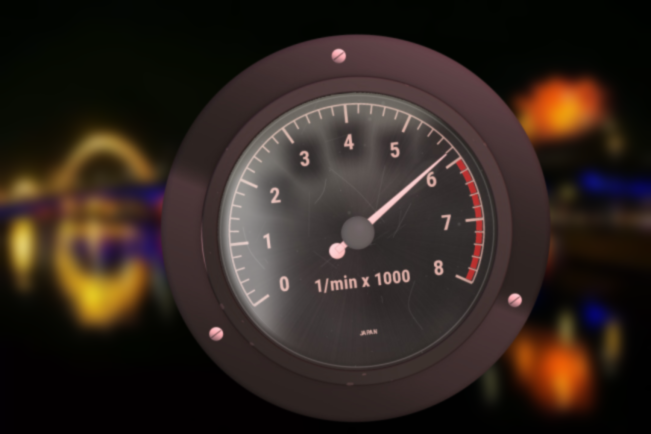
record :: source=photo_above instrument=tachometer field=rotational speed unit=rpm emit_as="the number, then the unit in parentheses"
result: 5800 (rpm)
